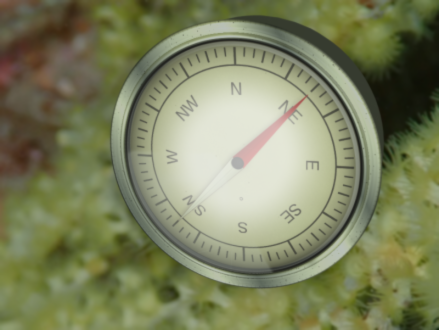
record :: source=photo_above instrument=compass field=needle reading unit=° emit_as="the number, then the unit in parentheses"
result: 45 (°)
